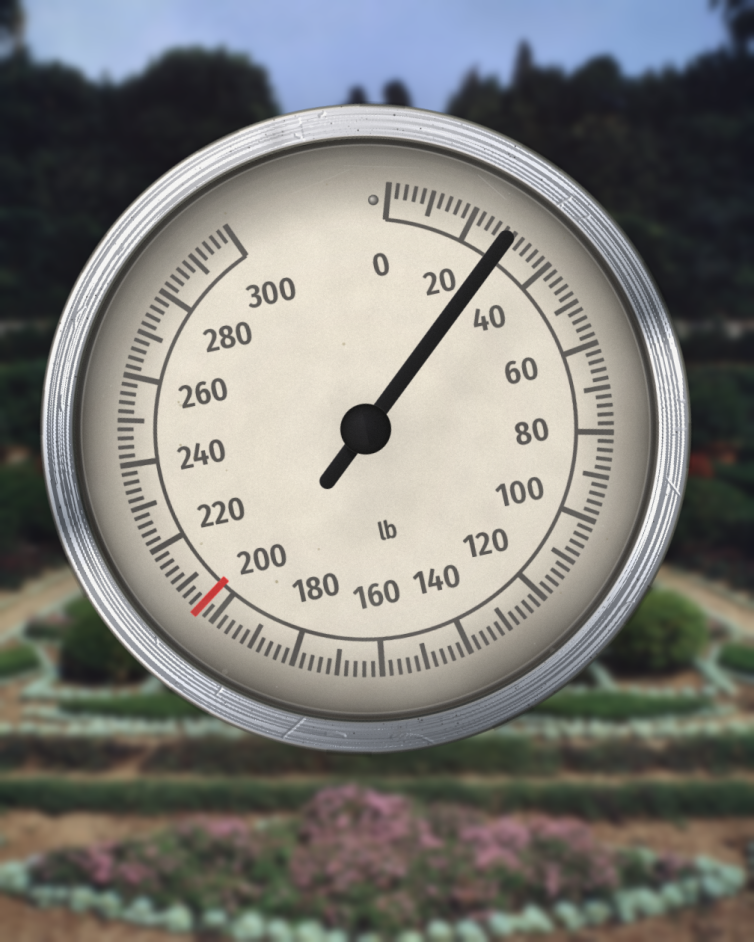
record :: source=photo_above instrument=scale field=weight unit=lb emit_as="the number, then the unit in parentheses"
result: 29 (lb)
